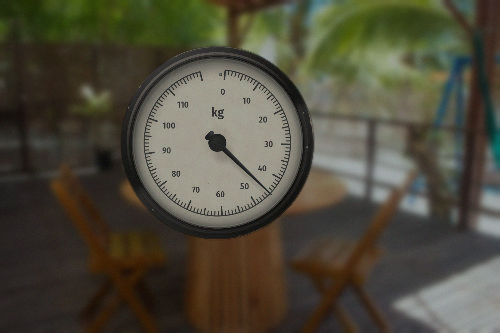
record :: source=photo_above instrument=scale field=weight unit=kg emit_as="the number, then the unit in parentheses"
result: 45 (kg)
